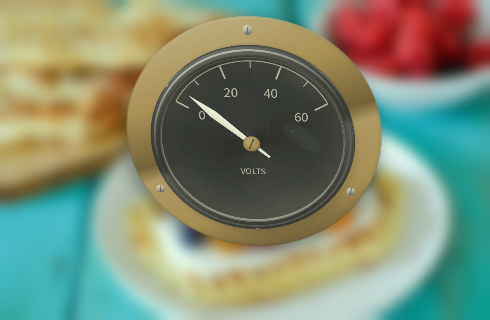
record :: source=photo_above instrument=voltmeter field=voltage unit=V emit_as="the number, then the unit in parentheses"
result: 5 (V)
